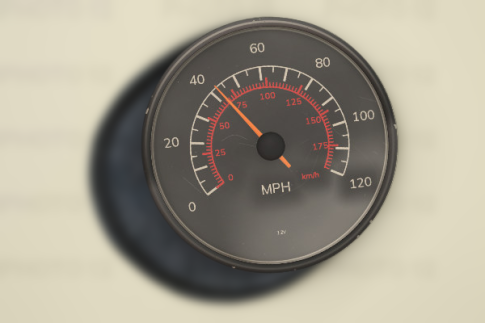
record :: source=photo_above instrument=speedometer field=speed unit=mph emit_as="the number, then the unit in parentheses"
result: 42.5 (mph)
